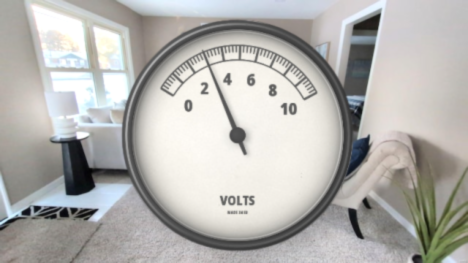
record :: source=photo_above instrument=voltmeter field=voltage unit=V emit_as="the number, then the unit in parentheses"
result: 3 (V)
